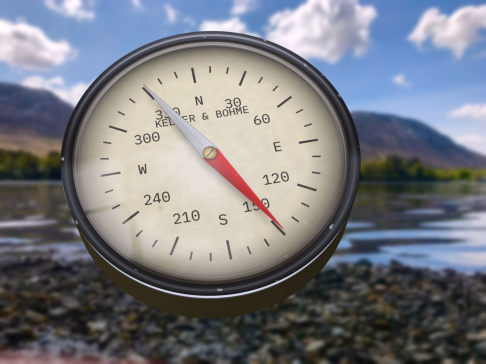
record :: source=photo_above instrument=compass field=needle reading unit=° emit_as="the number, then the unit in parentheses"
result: 150 (°)
